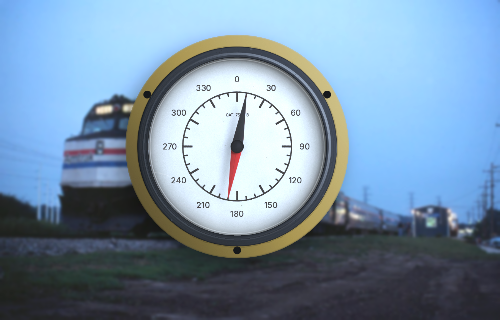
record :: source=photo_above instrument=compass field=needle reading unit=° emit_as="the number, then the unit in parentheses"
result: 190 (°)
